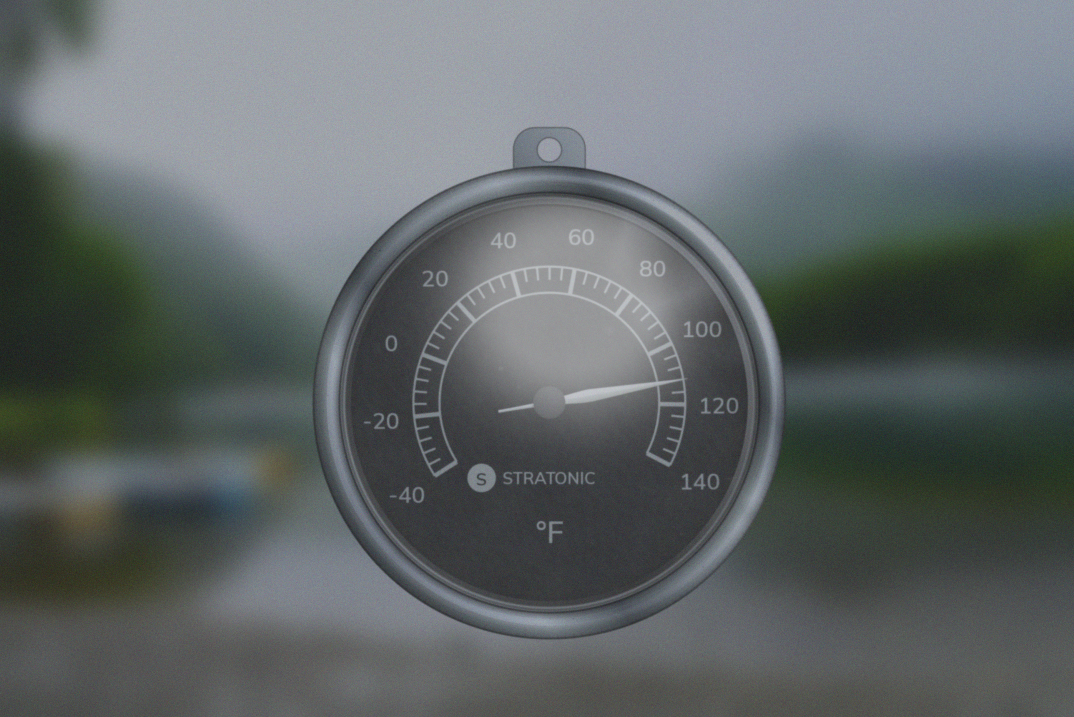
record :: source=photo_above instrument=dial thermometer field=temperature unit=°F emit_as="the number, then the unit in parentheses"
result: 112 (°F)
